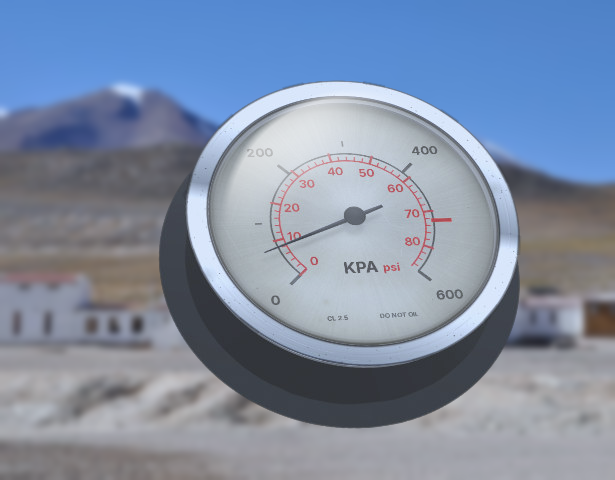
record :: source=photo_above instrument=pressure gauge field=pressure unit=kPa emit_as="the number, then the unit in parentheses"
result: 50 (kPa)
